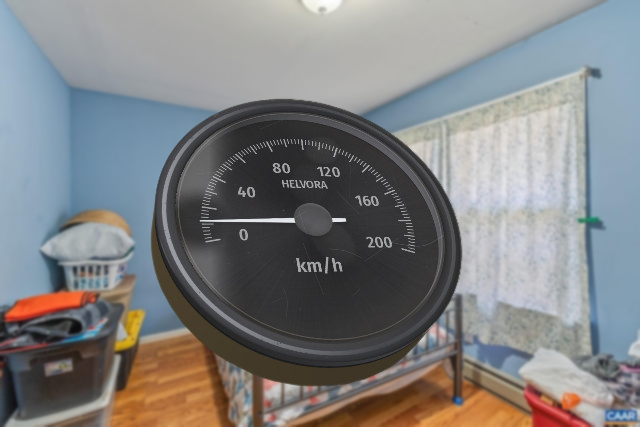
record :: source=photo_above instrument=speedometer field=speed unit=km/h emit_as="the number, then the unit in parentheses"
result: 10 (km/h)
